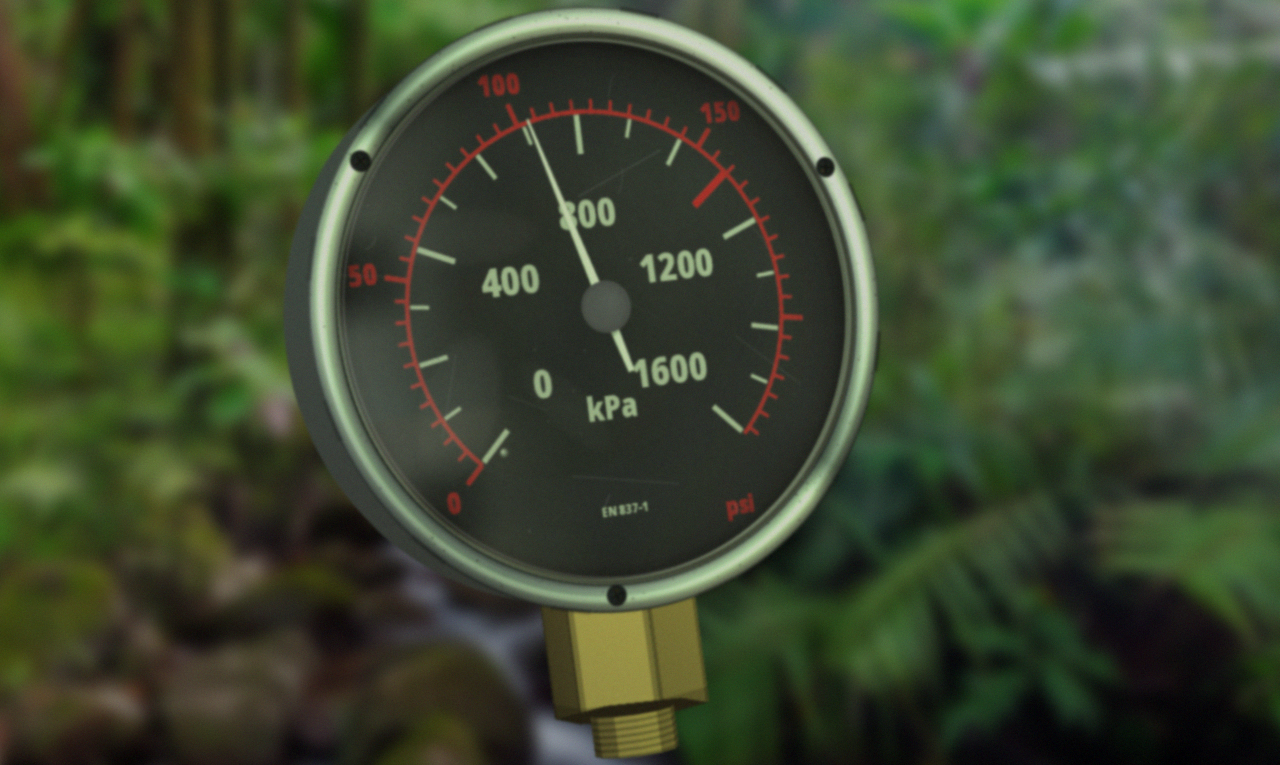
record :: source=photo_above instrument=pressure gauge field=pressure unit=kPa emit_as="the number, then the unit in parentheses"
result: 700 (kPa)
